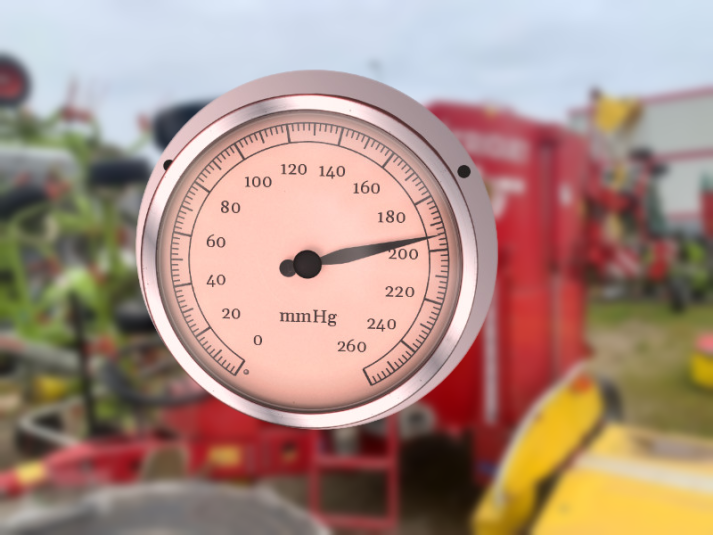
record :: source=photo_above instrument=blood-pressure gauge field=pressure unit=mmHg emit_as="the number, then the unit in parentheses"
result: 194 (mmHg)
